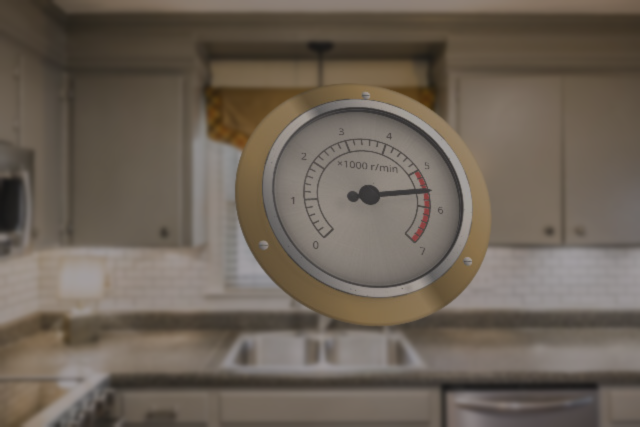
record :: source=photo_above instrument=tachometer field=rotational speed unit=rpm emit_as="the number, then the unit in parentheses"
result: 5600 (rpm)
